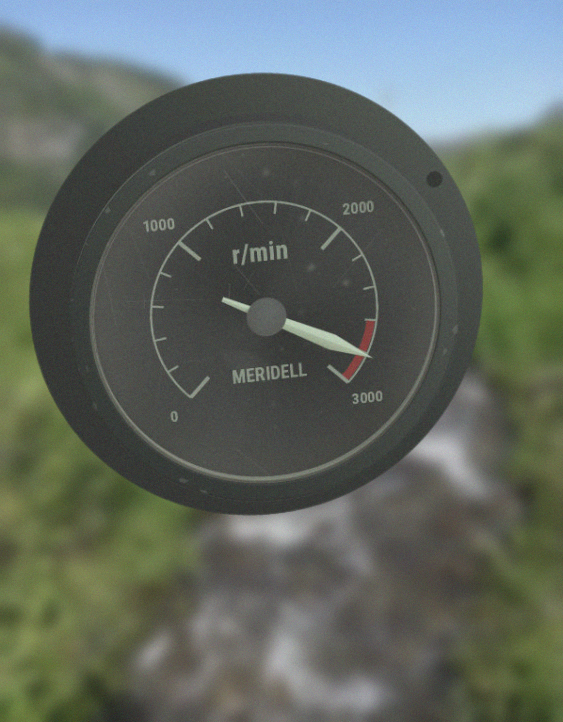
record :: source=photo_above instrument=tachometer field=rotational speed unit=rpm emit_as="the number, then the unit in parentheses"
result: 2800 (rpm)
